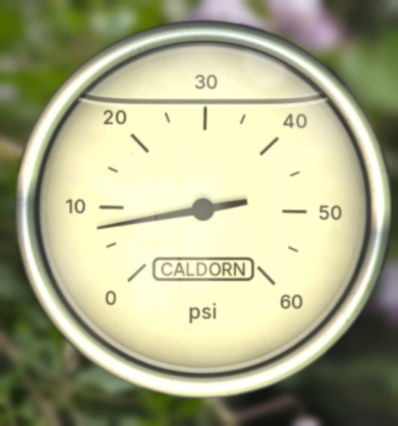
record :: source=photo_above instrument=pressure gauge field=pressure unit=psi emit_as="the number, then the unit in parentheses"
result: 7.5 (psi)
